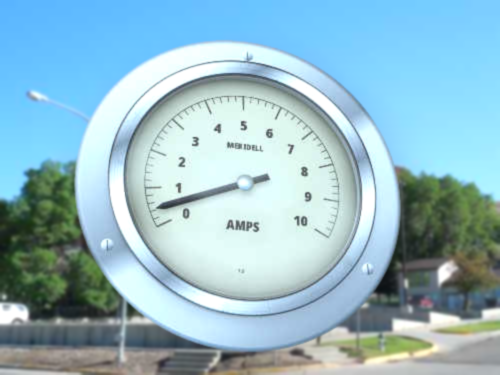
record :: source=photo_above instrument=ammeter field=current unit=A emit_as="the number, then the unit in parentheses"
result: 0.4 (A)
